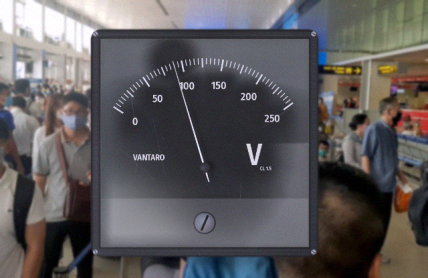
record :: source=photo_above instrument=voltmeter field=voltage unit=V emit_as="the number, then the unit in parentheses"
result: 90 (V)
